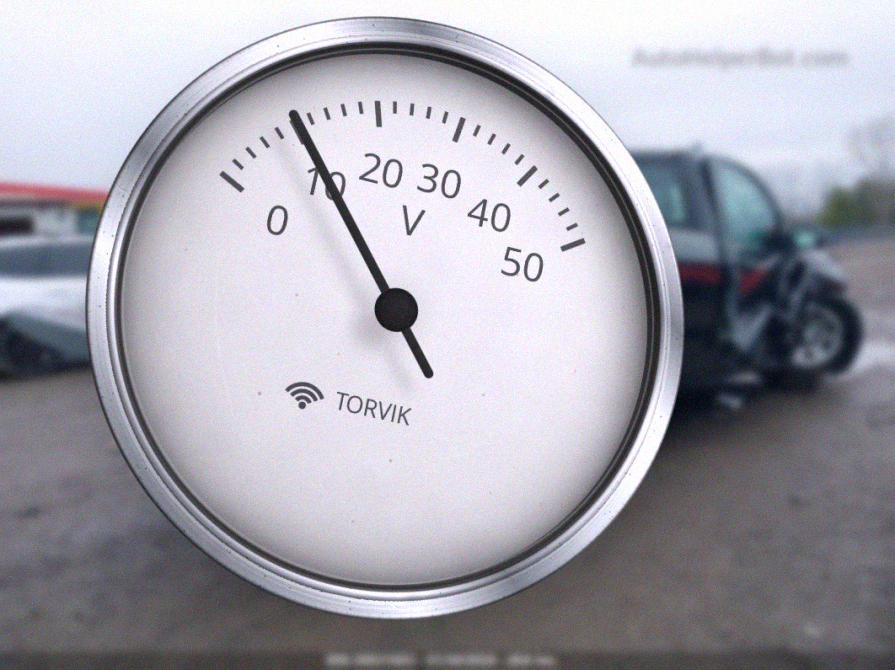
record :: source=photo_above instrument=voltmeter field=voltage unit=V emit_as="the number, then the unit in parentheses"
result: 10 (V)
